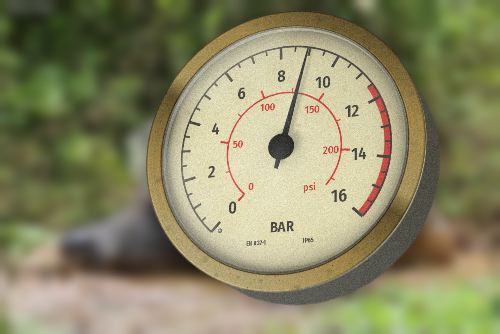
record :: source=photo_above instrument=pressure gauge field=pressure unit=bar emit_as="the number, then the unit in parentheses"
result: 9 (bar)
